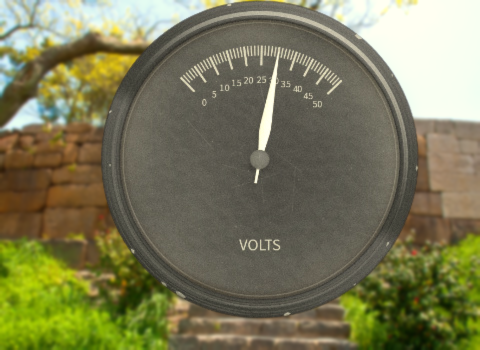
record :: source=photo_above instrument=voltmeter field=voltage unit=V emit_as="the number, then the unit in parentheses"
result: 30 (V)
